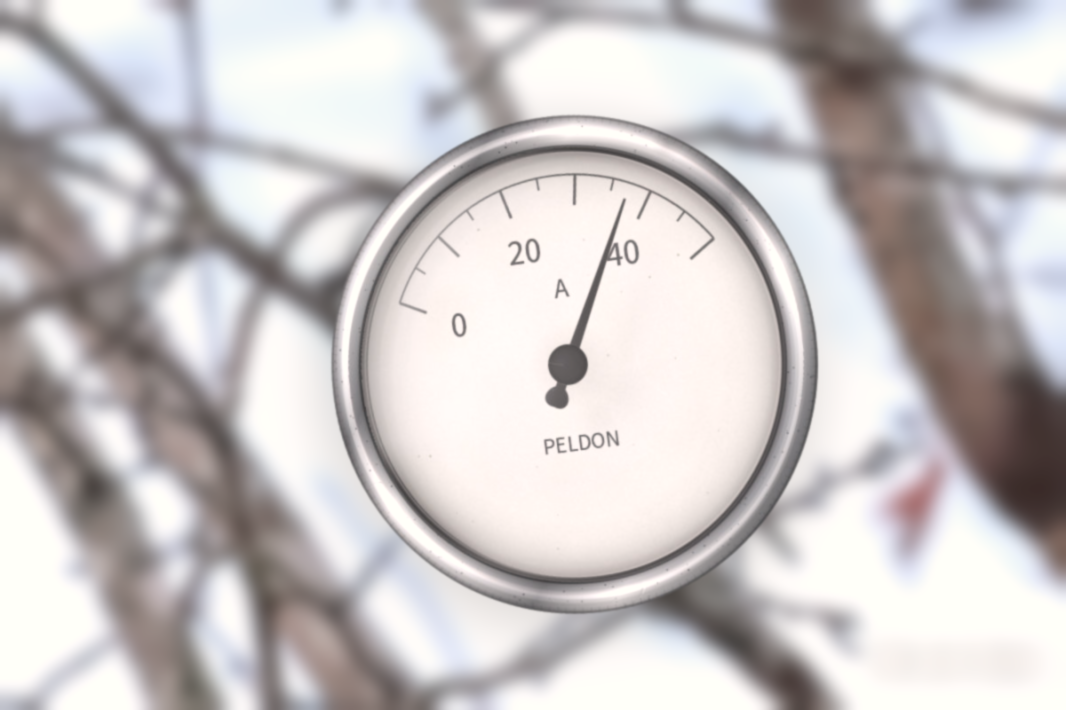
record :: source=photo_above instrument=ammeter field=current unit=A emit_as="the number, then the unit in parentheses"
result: 37.5 (A)
